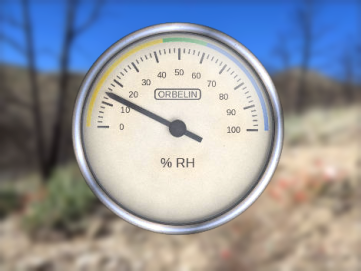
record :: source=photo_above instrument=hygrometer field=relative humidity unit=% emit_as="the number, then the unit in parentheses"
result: 14 (%)
